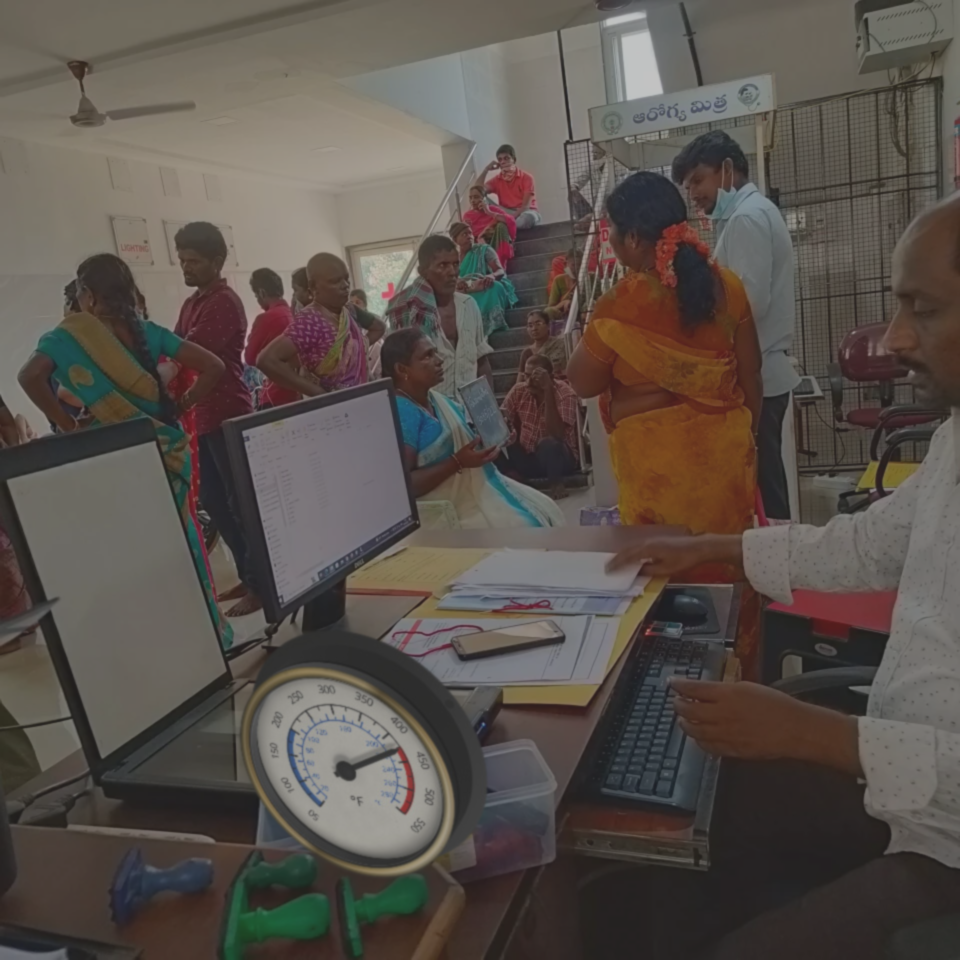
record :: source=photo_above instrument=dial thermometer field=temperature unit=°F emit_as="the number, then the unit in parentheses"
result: 425 (°F)
